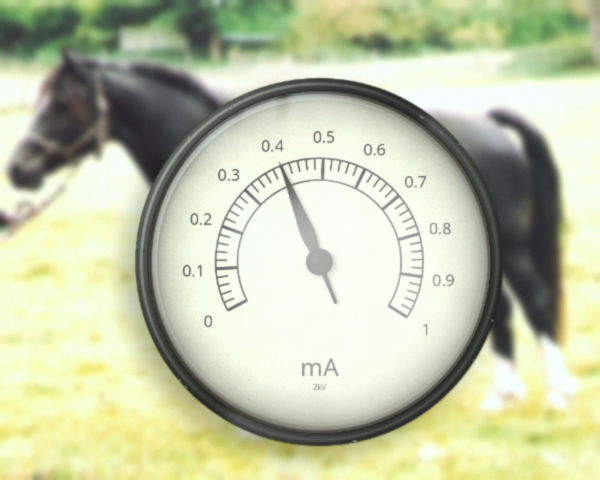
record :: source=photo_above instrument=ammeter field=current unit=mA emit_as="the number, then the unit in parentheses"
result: 0.4 (mA)
